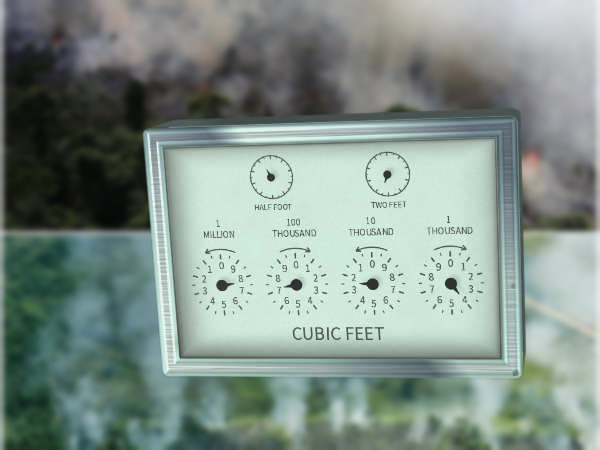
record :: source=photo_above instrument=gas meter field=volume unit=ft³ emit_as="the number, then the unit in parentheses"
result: 772400 (ft³)
